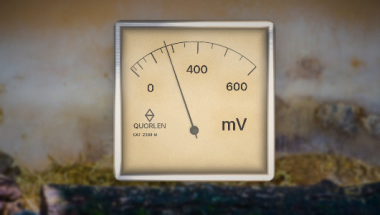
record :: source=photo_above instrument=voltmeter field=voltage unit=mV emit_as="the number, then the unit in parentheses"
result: 275 (mV)
